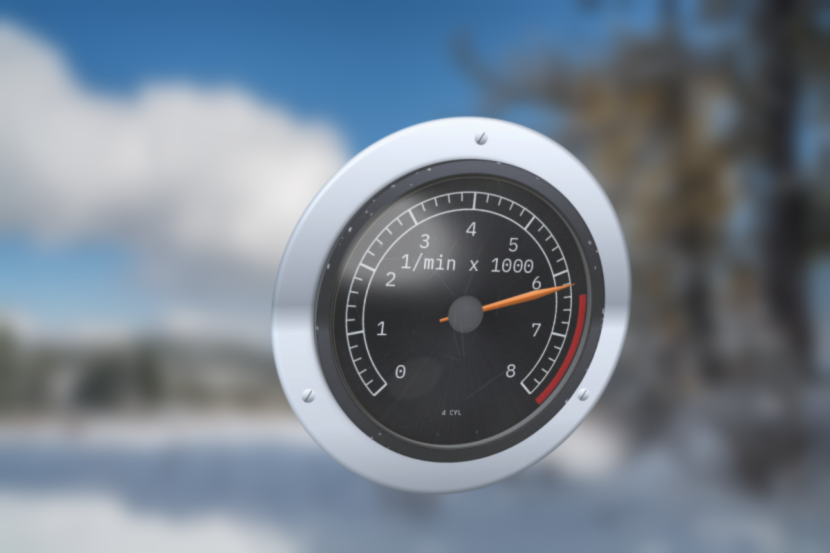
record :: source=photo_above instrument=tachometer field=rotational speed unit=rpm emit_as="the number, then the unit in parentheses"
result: 6200 (rpm)
